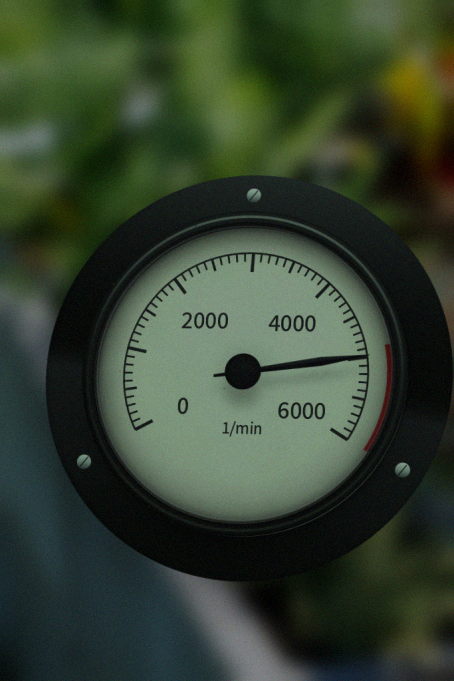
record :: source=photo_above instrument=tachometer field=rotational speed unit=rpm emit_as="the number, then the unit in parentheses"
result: 5000 (rpm)
